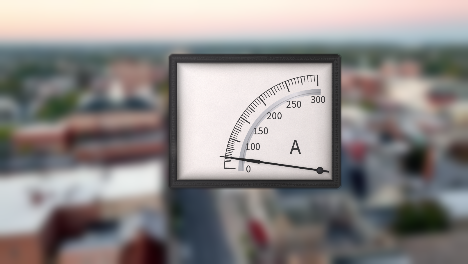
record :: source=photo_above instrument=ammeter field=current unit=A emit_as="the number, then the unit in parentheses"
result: 50 (A)
